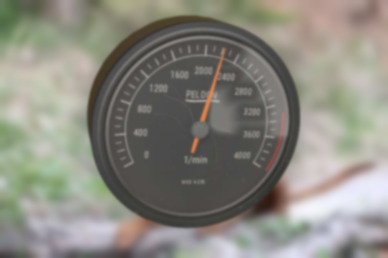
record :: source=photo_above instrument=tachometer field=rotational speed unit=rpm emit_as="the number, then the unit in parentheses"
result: 2200 (rpm)
